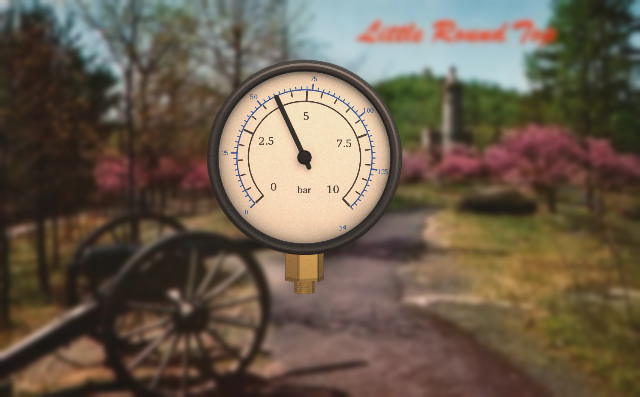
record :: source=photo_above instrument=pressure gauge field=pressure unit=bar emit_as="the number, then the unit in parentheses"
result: 4 (bar)
